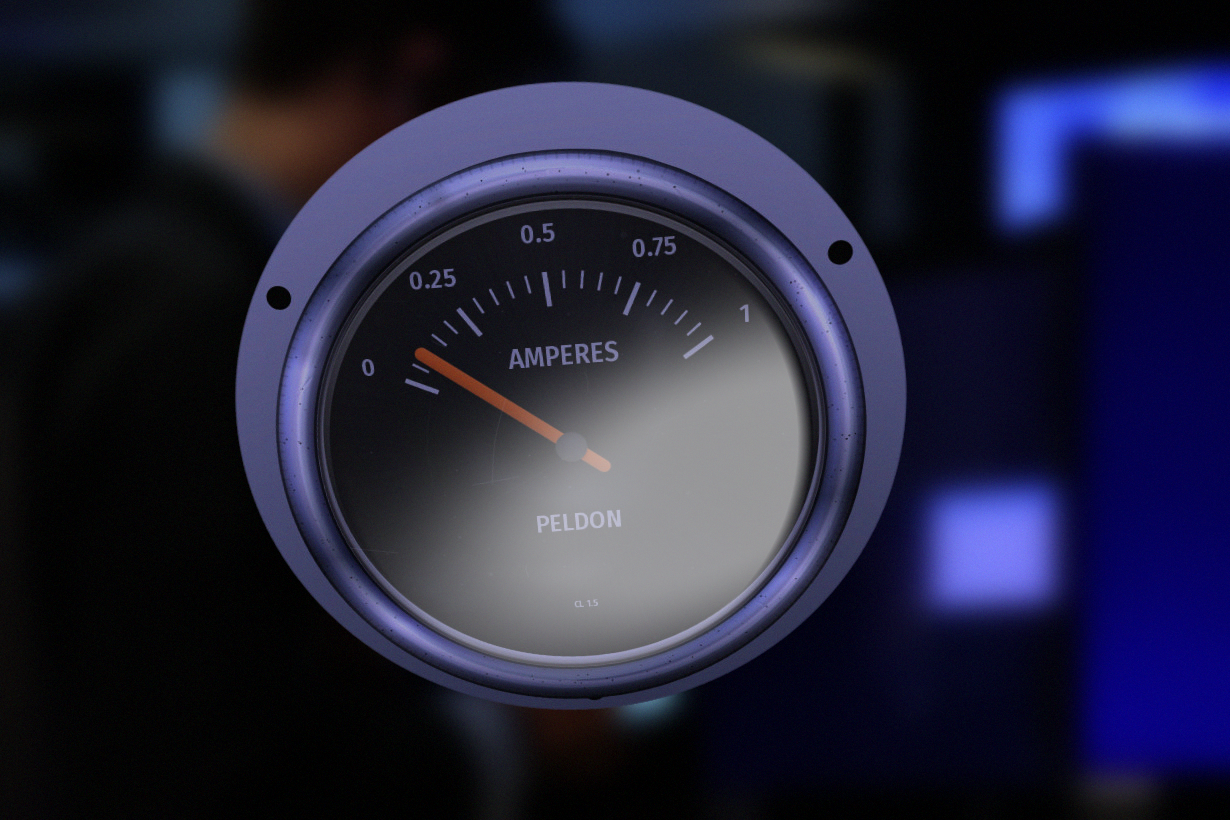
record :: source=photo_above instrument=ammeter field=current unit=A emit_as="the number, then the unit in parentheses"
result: 0.1 (A)
